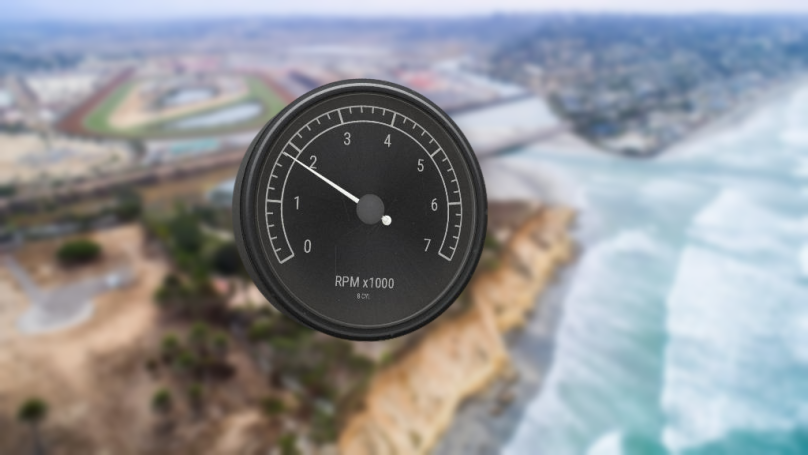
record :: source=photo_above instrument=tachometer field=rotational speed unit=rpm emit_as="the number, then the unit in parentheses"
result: 1800 (rpm)
